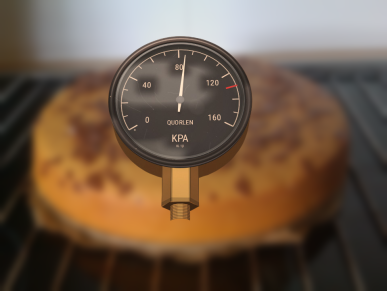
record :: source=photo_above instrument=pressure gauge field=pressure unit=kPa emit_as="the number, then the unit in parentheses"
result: 85 (kPa)
